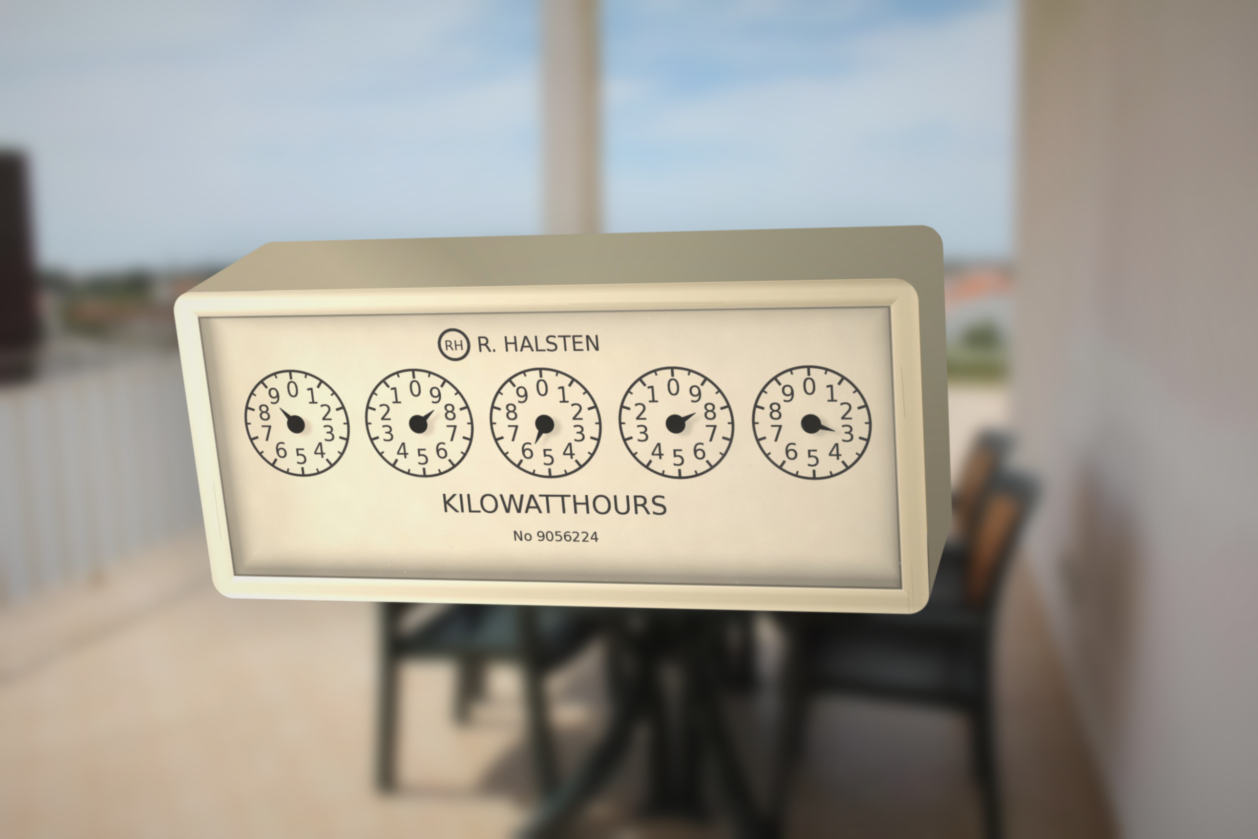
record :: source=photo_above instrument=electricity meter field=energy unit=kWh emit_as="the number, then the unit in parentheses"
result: 88583 (kWh)
